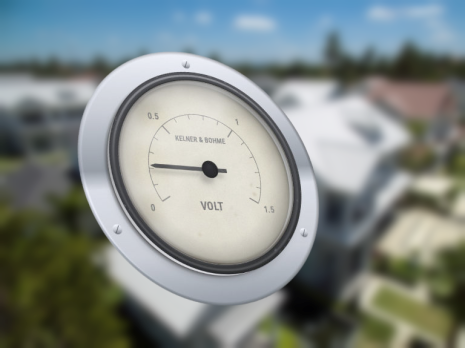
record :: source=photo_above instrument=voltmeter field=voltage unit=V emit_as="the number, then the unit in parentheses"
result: 0.2 (V)
